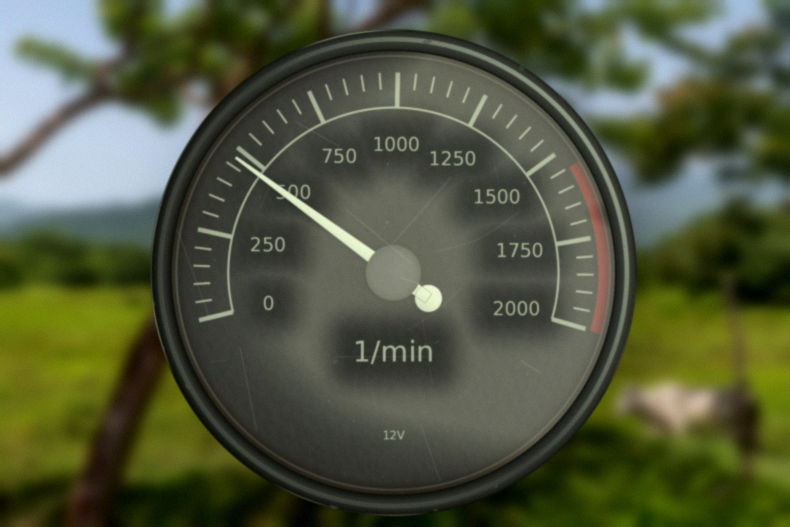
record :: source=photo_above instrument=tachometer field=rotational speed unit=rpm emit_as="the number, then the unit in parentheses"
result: 475 (rpm)
